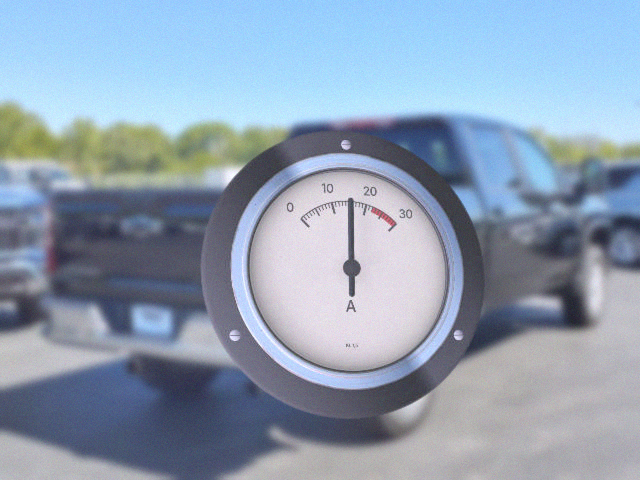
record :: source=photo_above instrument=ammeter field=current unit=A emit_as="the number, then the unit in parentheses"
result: 15 (A)
